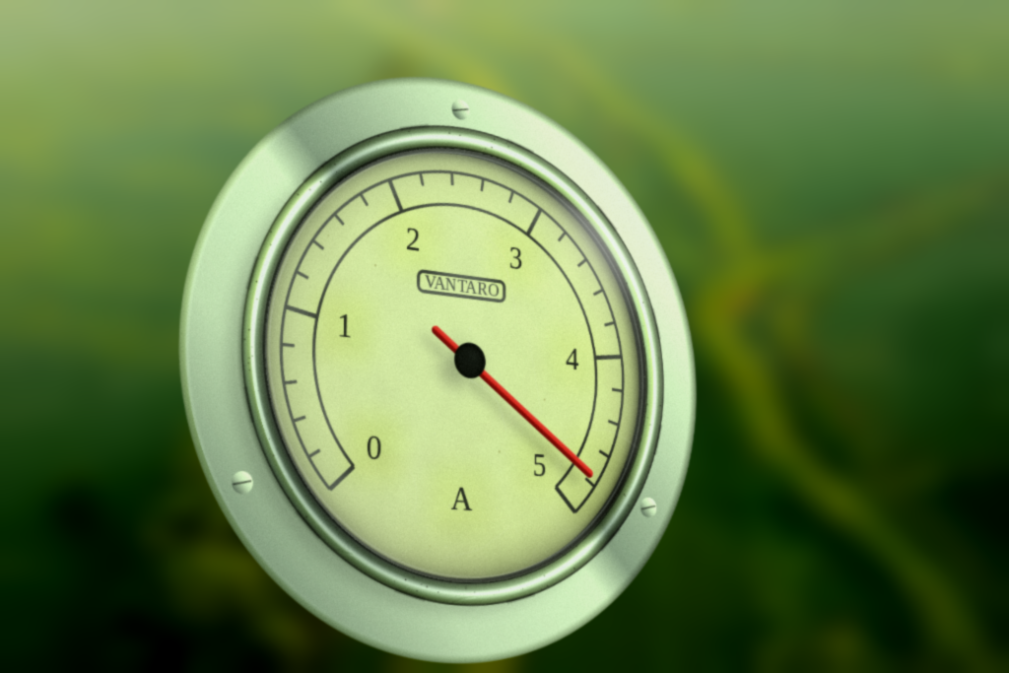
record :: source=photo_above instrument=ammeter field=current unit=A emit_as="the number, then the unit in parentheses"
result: 4.8 (A)
